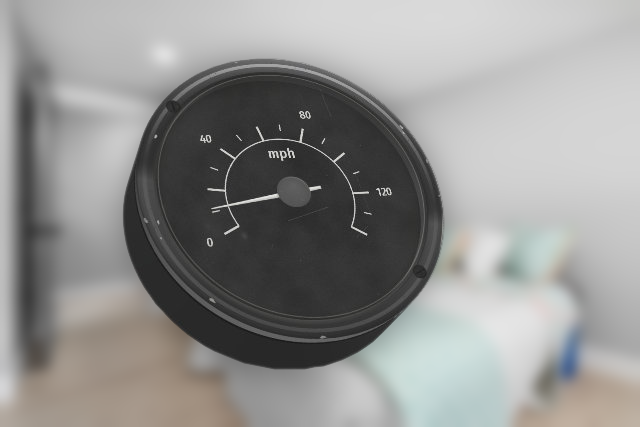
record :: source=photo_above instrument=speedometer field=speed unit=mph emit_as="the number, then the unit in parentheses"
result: 10 (mph)
